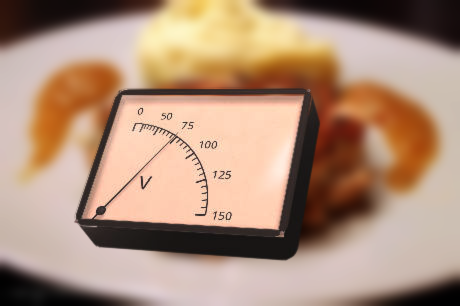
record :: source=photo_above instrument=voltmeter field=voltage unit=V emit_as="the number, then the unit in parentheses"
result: 75 (V)
